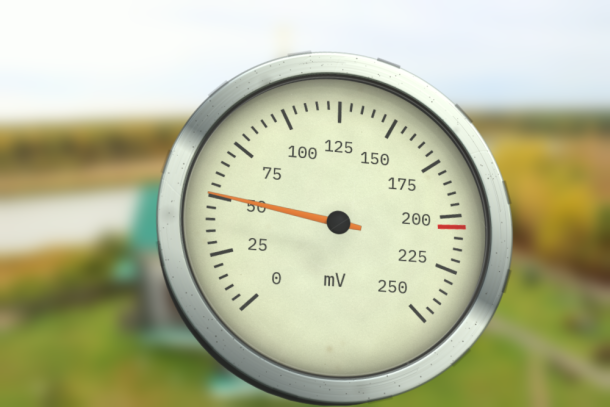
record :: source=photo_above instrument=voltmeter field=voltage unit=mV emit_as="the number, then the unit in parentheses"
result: 50 (mV)
